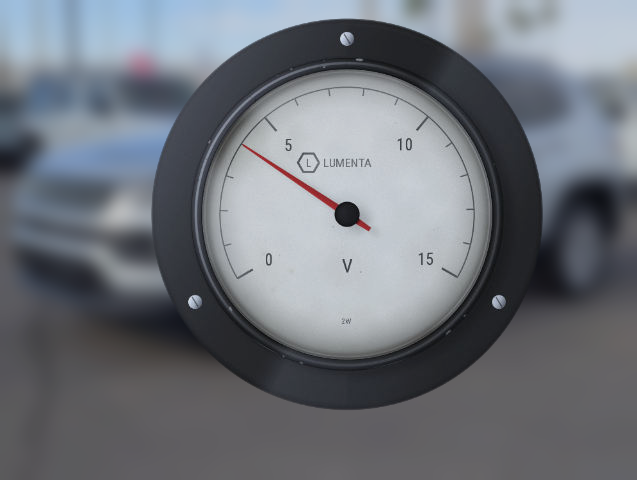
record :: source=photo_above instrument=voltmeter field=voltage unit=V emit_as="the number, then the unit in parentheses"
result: 4 (V)
